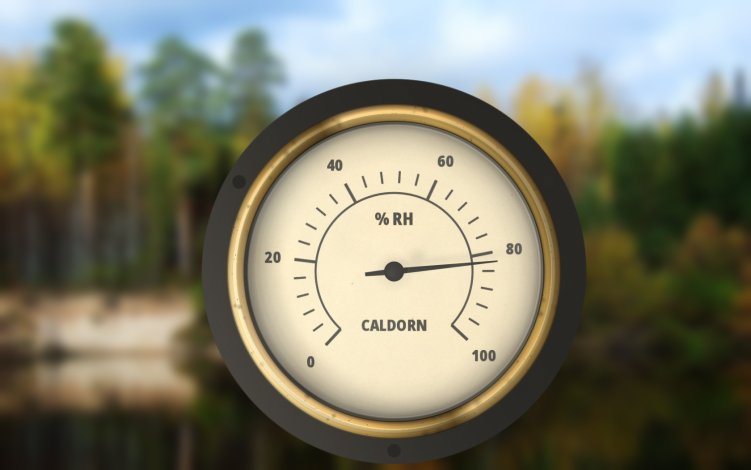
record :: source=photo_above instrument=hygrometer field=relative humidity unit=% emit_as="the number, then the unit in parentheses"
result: 82 (%)
